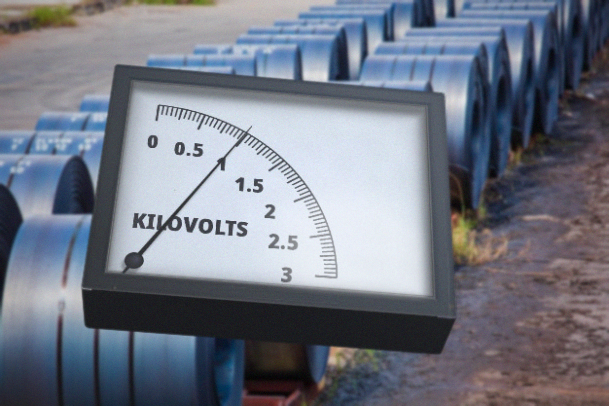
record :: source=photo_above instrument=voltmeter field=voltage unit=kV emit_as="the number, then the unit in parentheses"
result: 1 (kV)
